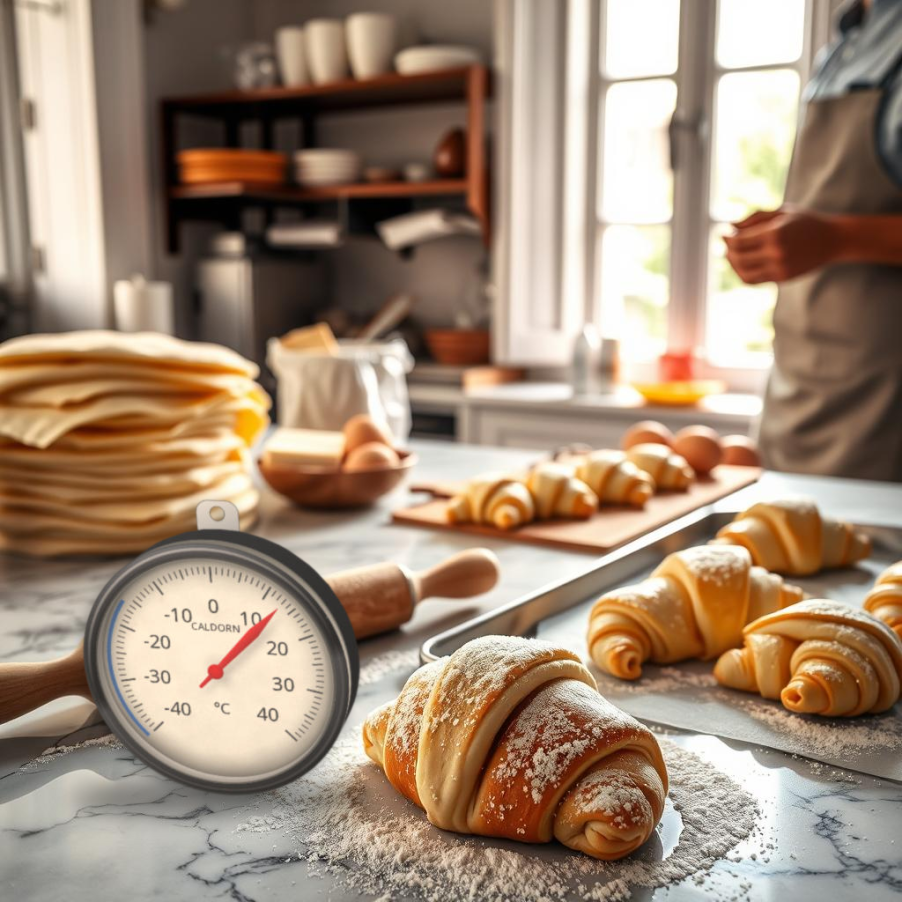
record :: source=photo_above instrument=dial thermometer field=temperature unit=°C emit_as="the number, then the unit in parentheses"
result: 13 (°C)
